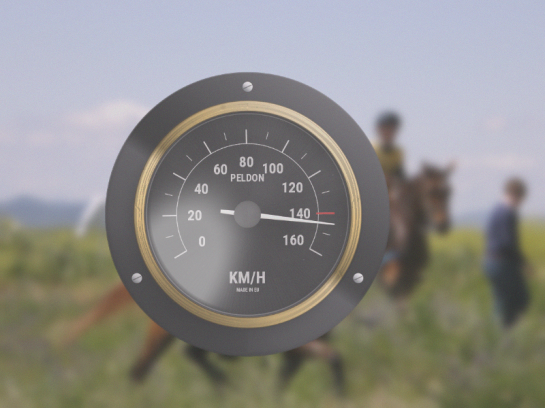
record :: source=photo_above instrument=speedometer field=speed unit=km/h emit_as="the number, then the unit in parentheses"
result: 145 (km/h)
